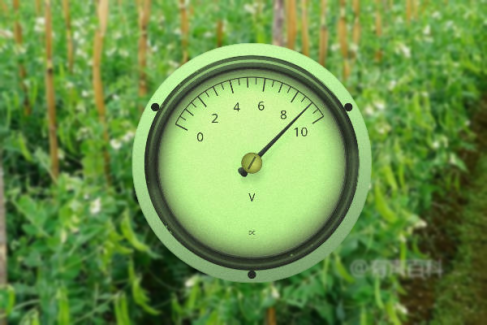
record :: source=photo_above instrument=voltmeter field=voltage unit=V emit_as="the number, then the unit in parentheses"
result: 9 (V)
